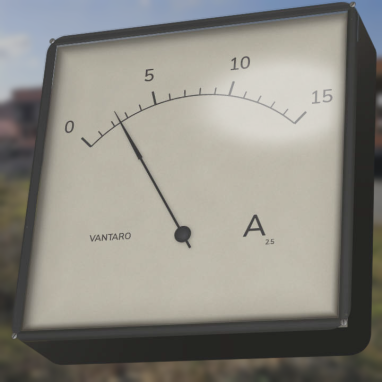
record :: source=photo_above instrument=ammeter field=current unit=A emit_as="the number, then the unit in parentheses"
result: 2.5 (A)
